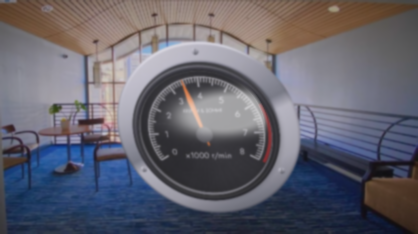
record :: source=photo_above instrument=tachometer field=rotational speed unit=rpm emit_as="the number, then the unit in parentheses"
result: 3500 (rpm)
